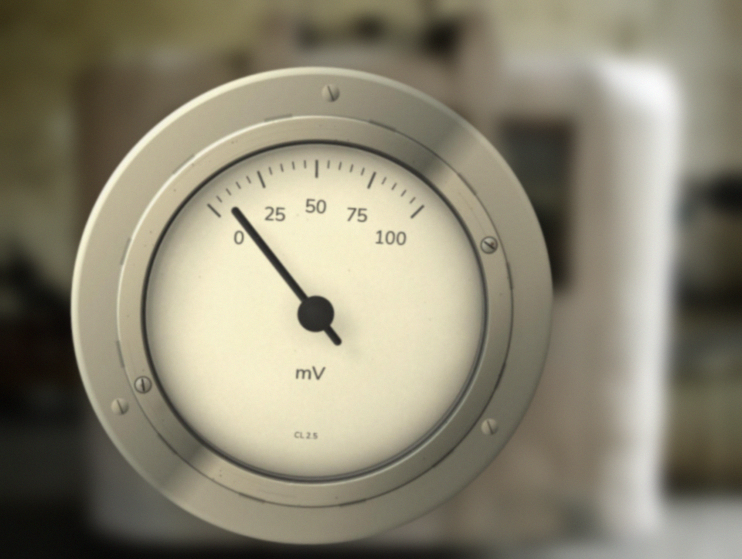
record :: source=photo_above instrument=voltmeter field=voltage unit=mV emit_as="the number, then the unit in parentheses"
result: 7.5 (mV)
